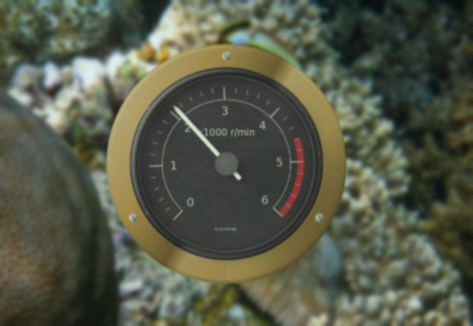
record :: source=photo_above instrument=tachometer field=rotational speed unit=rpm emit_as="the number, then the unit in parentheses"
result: 2100 (rpm)
